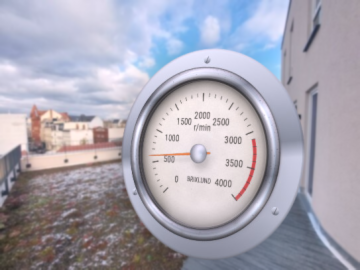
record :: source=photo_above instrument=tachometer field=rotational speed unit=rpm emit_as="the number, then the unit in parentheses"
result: 600 (rpm)
